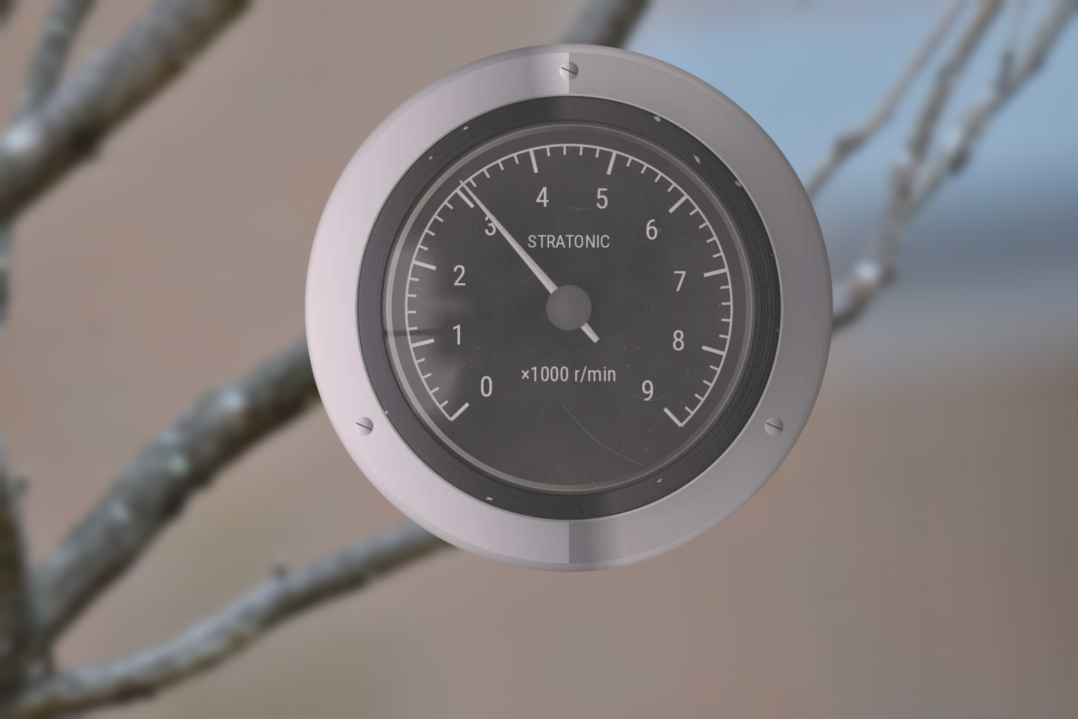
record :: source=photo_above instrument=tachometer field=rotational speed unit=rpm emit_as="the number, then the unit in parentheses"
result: 3100 (rpm)
